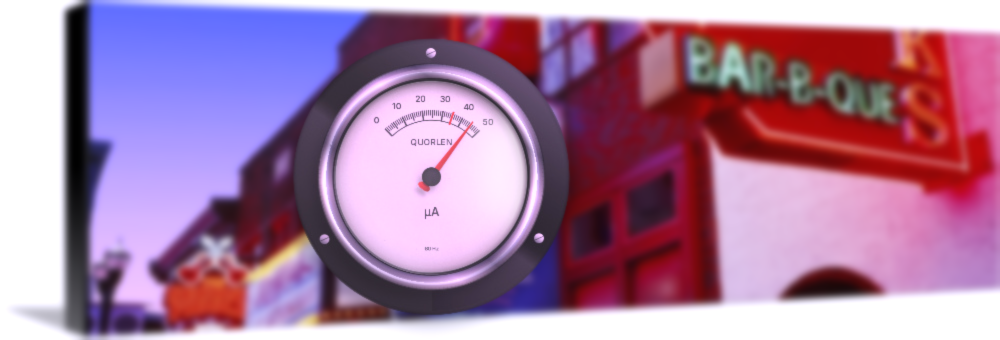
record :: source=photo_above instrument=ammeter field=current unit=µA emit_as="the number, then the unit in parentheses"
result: 45 (µA)
